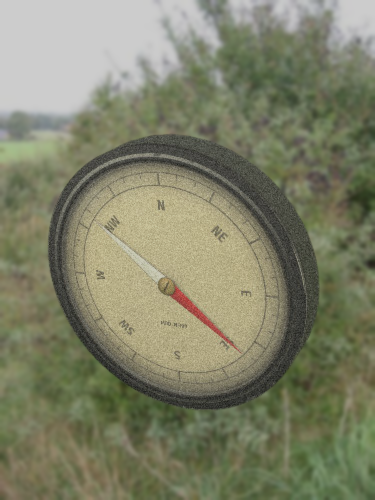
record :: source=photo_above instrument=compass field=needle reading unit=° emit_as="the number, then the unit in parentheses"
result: 130 (°)
